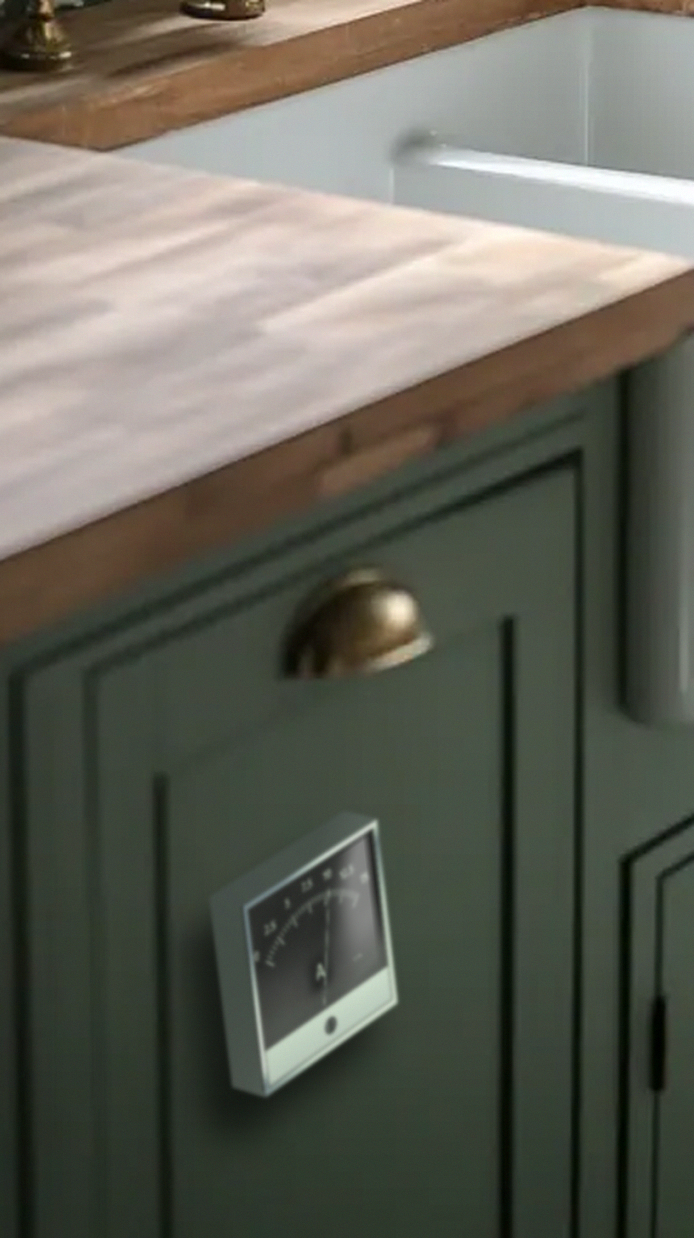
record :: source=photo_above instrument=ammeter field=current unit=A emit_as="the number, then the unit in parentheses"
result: 10 (A)
